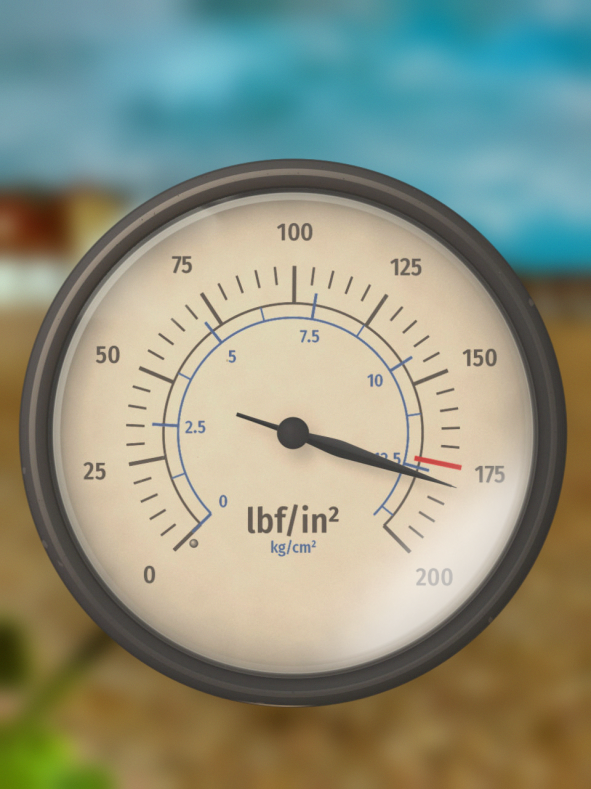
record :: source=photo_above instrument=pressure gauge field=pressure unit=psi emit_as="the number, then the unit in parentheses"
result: 180 (psi)
